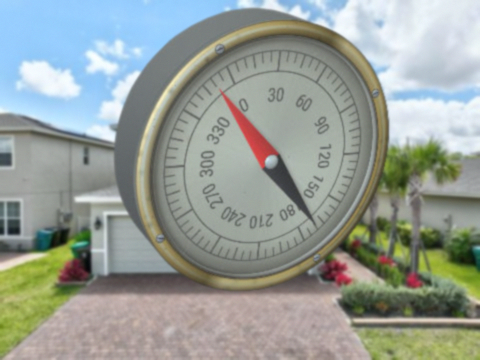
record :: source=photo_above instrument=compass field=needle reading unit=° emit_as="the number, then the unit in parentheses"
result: 350 (°)
